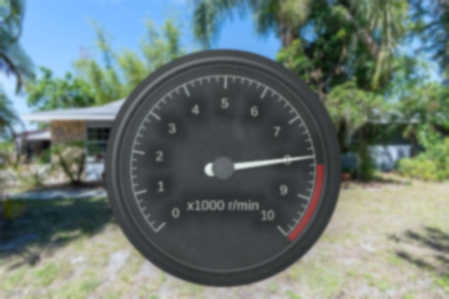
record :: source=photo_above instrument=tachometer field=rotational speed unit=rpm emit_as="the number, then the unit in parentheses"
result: 8000 (rpm)
